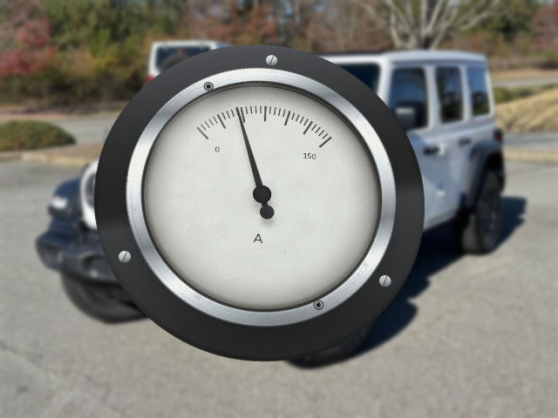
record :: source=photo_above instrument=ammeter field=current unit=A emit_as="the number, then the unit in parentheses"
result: 45 (A)
